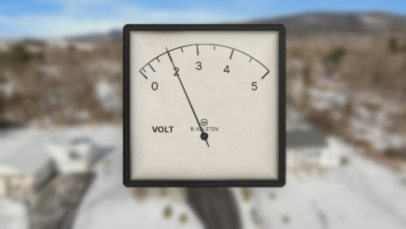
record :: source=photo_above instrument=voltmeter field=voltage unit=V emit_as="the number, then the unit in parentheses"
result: 2 (V)
